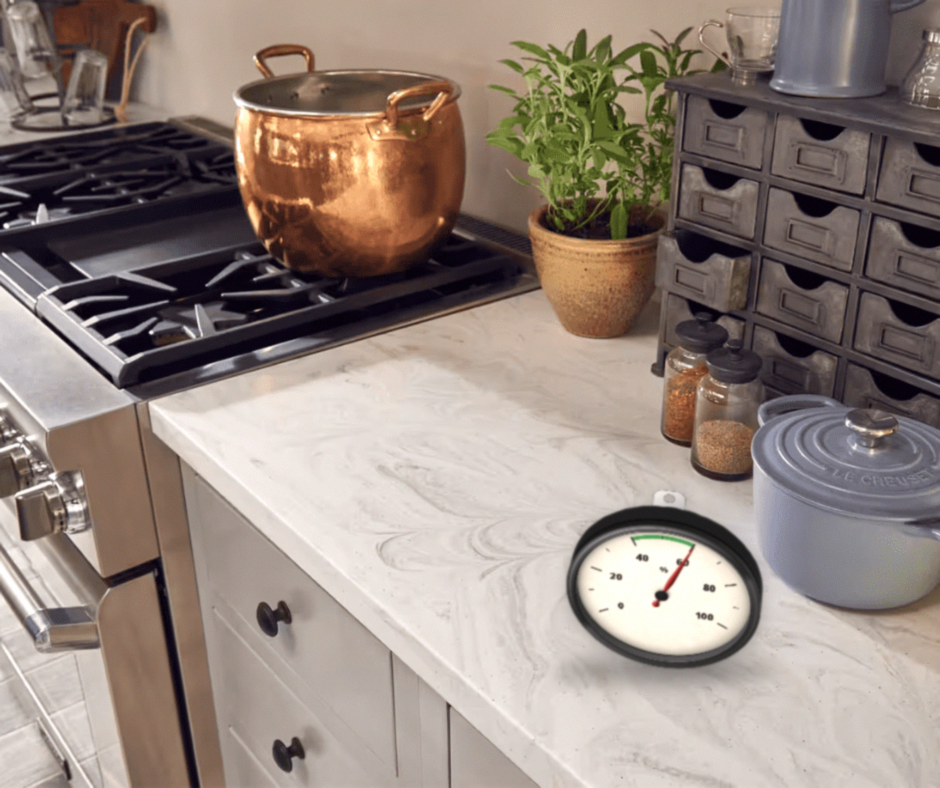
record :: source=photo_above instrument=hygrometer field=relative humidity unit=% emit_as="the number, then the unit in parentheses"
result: 60 (%)
